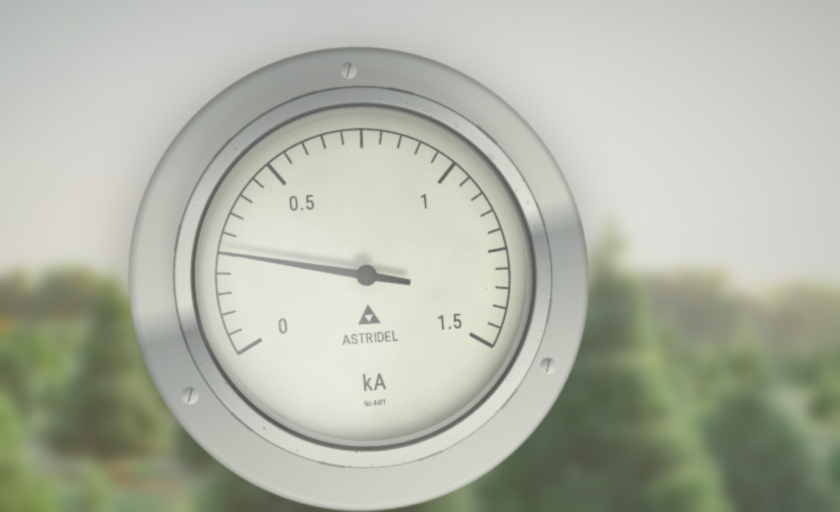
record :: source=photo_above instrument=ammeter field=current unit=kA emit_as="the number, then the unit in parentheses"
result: 0.25 (kA)
